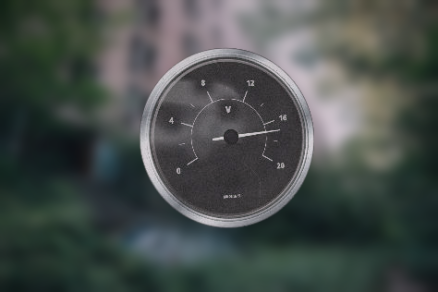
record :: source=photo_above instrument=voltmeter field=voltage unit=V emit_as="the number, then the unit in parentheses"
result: 17 (V)
